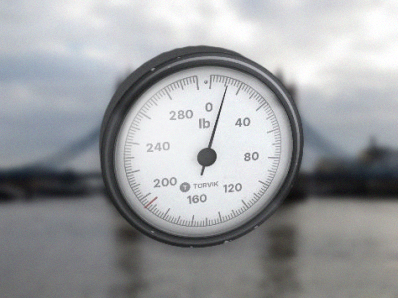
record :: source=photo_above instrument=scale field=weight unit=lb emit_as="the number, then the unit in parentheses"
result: 10 (lb)
